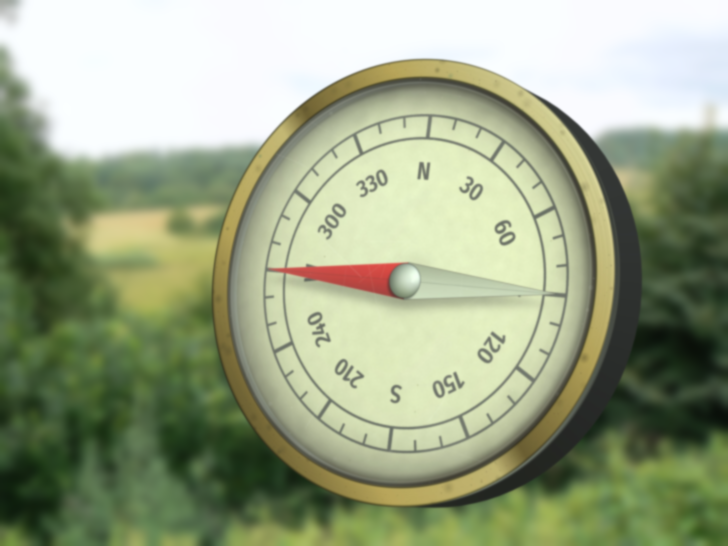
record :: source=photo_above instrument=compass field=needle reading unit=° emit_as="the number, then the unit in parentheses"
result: 270 (°)
